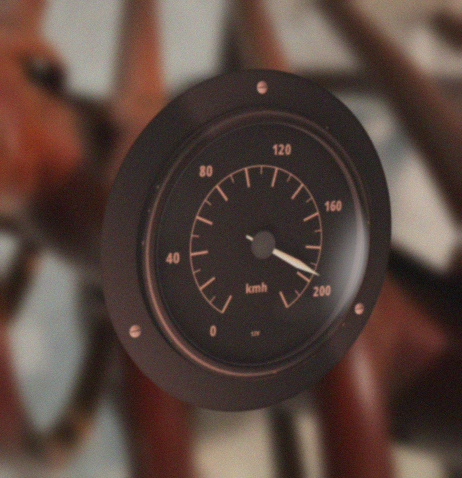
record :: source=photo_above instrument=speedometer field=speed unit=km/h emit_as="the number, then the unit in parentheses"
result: 195 (km/h)
